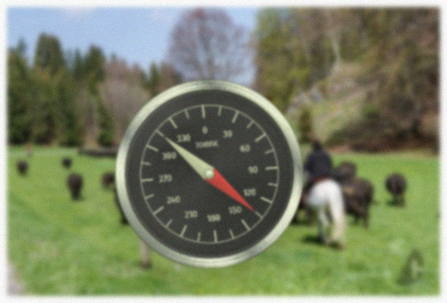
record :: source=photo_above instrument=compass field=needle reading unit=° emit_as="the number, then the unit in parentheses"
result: 135 (°)
